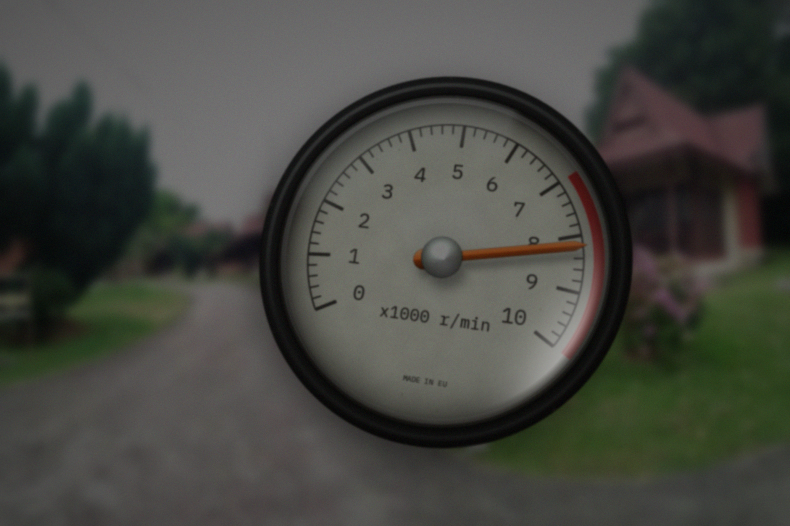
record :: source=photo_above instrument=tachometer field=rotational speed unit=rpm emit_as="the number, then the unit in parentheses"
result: 8200 (rpm)
